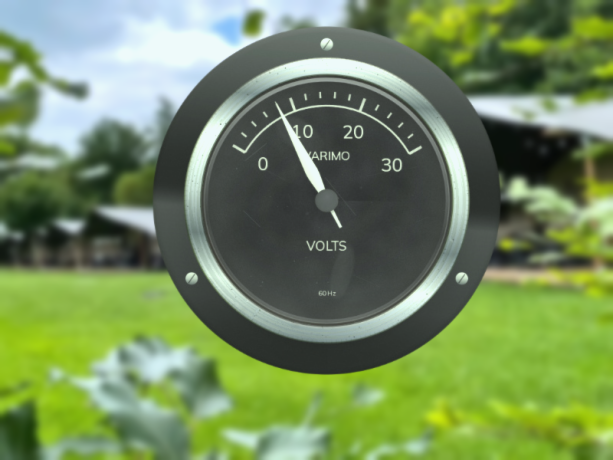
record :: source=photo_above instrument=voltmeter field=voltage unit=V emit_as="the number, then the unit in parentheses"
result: 8 (V)
